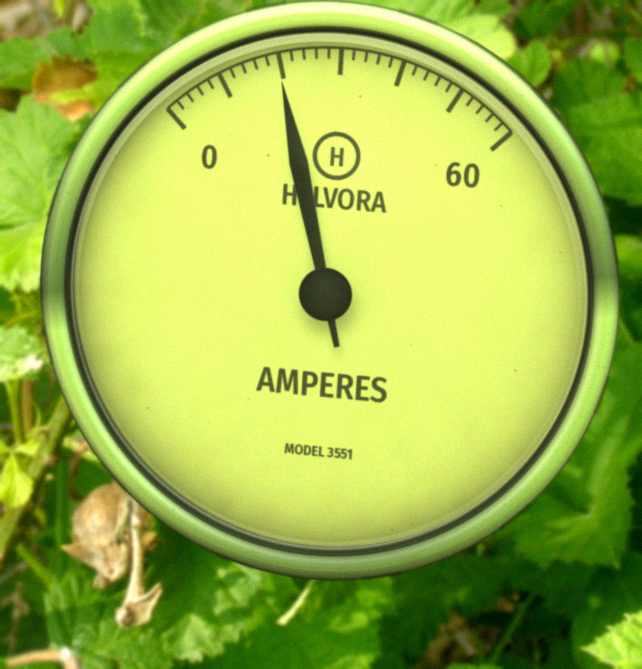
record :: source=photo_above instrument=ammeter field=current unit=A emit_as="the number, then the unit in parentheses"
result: 20 (A)
